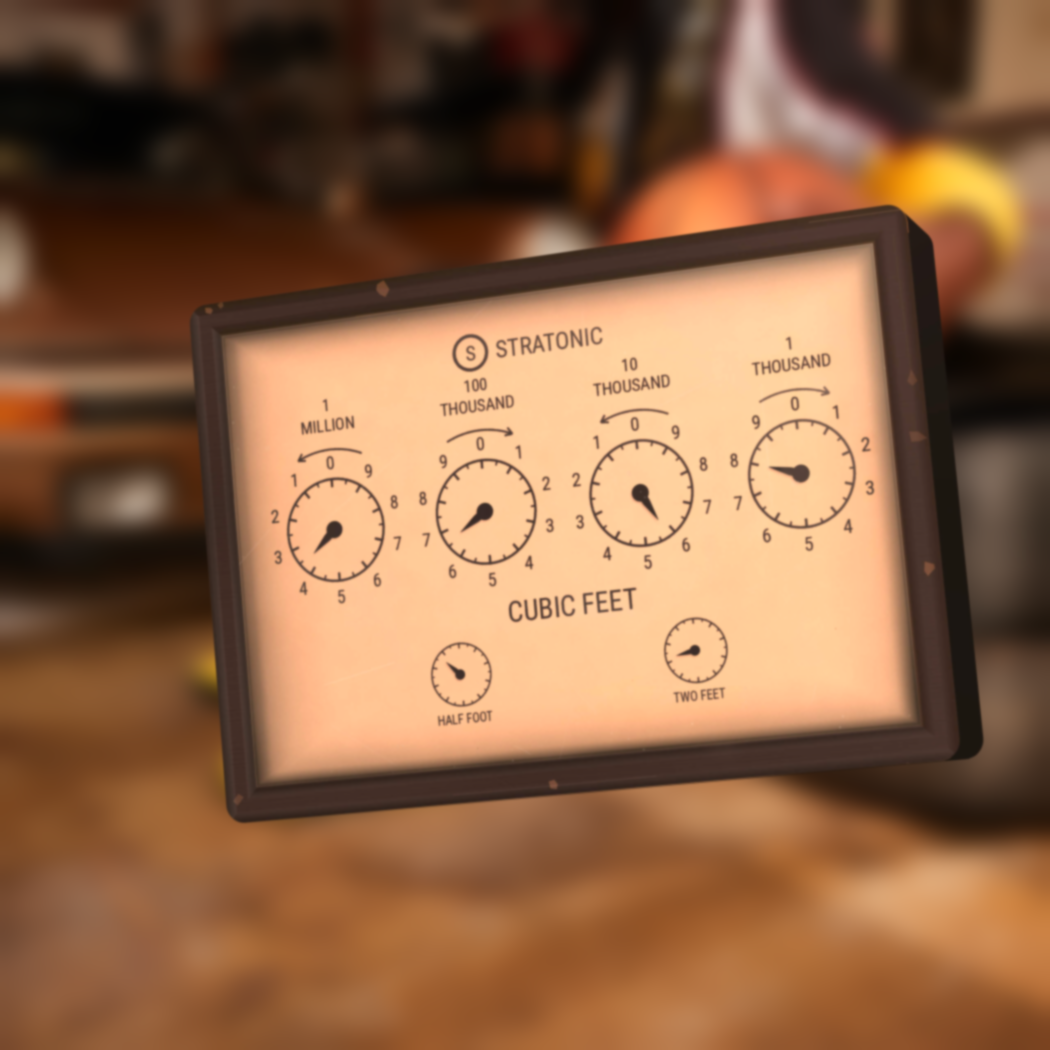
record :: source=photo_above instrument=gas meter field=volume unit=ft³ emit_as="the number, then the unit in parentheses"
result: 365800 (ft³)
